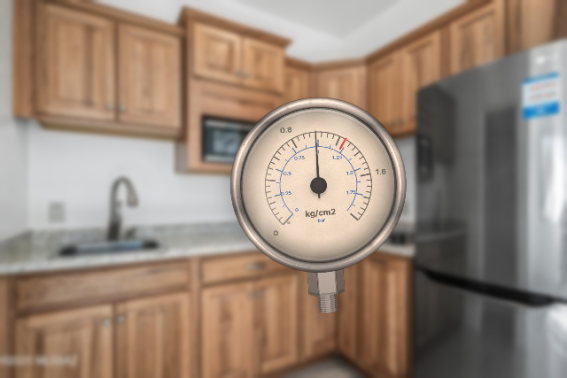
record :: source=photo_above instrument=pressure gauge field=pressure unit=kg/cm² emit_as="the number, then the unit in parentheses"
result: 1 (kg/cm²)
